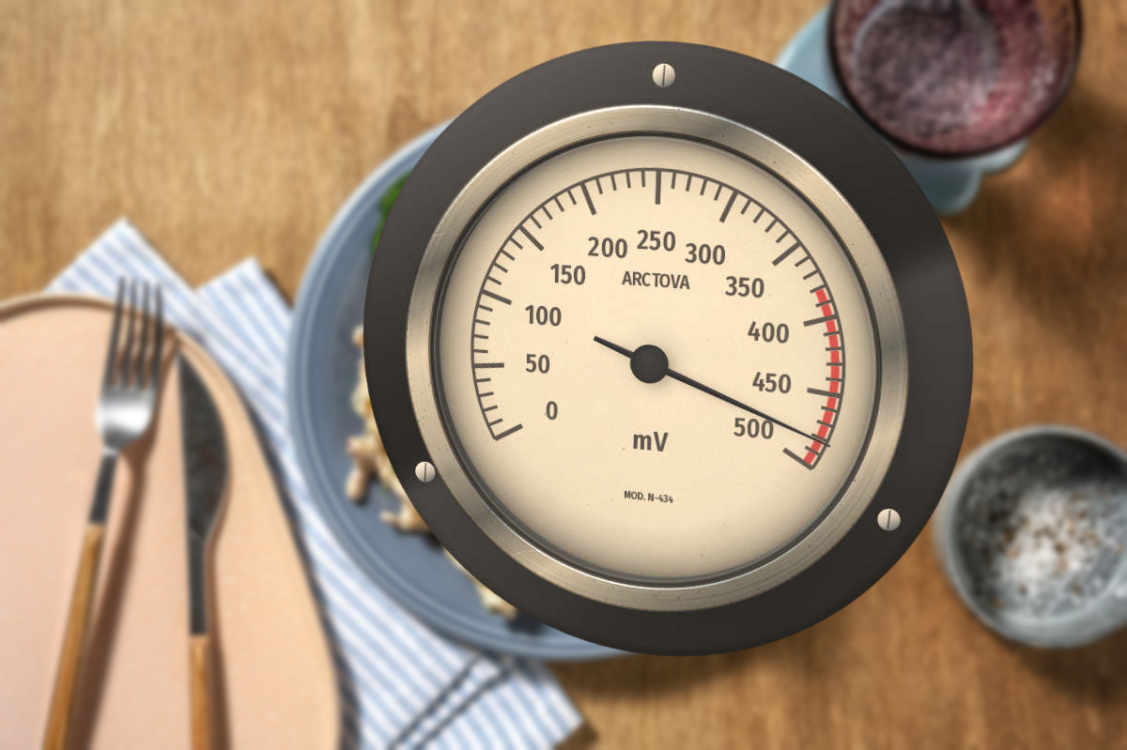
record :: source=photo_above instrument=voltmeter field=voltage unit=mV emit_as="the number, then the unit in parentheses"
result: 480 (mV)
